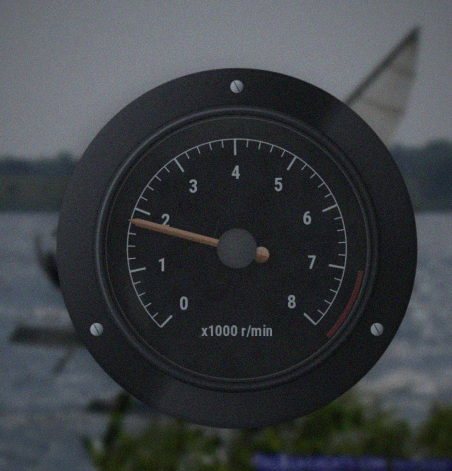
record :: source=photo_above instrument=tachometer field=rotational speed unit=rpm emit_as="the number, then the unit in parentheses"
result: 1800 (rpm)
